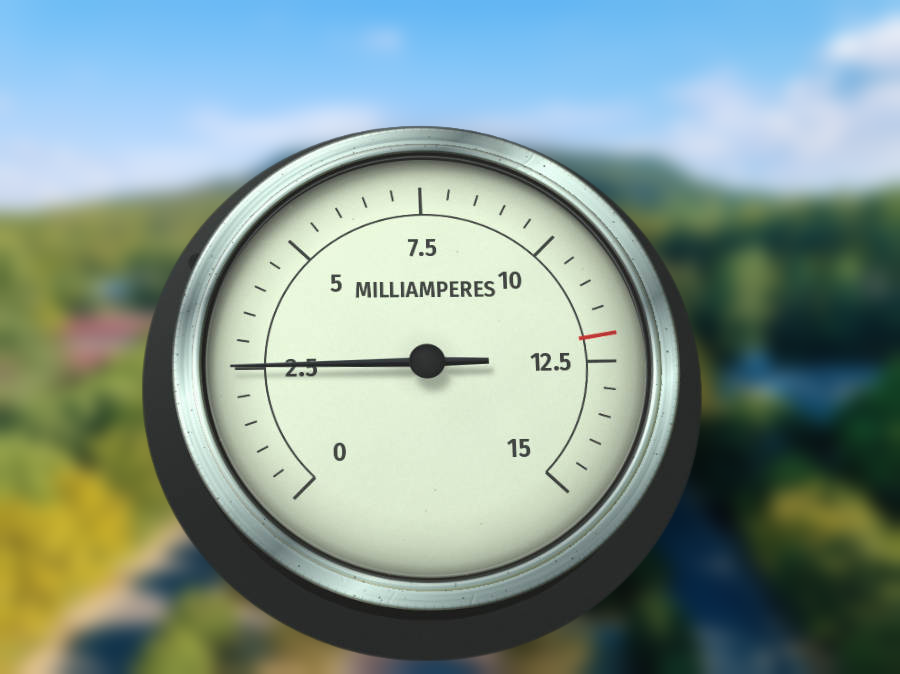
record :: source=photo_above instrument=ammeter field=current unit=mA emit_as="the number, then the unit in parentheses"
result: 2.5 (mA)
